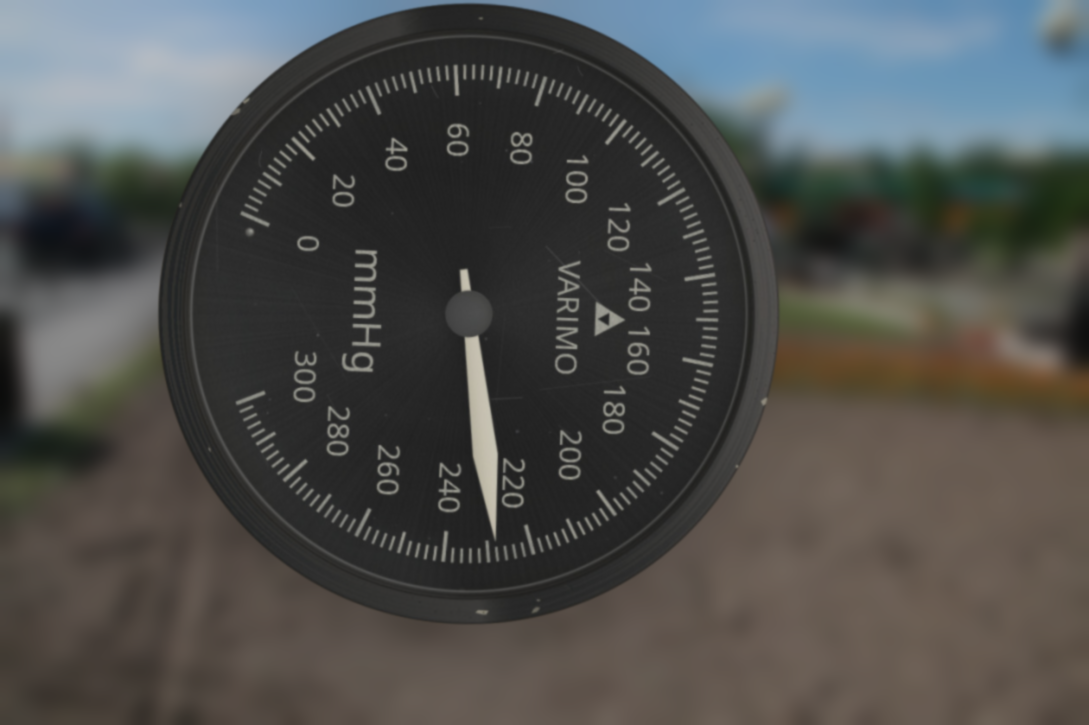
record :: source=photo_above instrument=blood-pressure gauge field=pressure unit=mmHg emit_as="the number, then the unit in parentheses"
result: 228 (mmHg)
